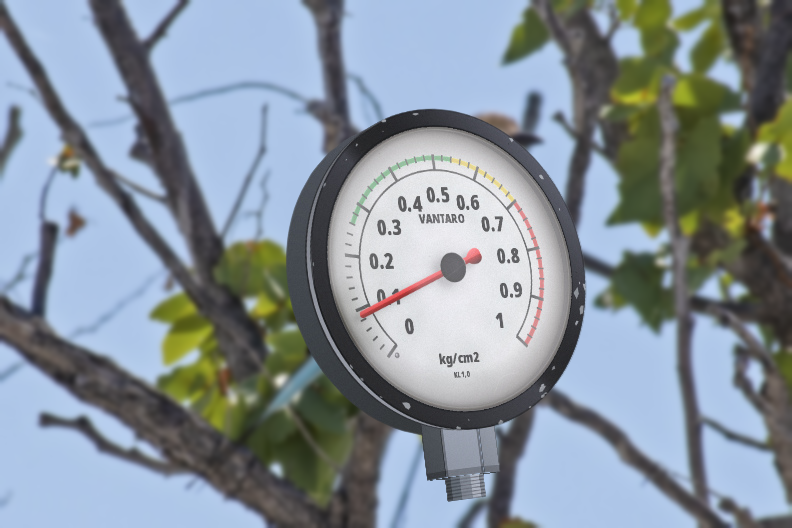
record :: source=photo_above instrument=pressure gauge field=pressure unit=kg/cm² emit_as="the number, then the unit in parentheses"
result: 0.09 (kg/cm²)
